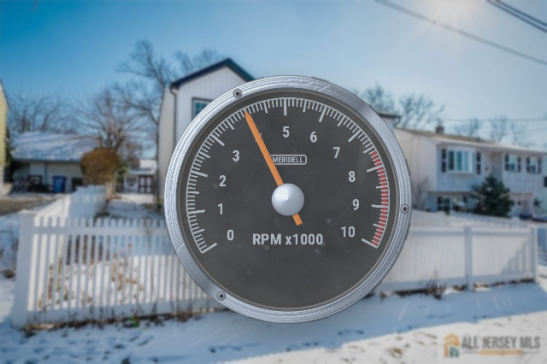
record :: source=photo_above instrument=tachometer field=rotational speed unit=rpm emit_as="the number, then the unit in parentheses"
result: 4000 (rpm)
